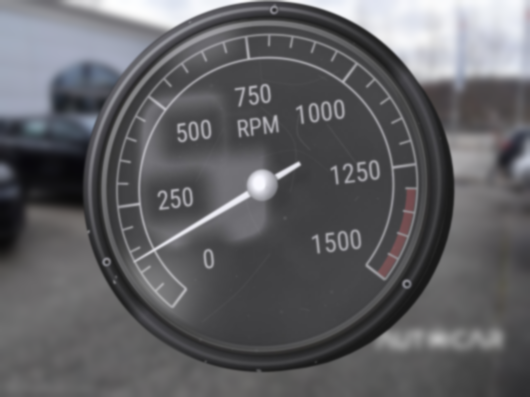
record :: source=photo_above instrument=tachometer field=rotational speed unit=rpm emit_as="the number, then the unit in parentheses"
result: 125 (rpm)
